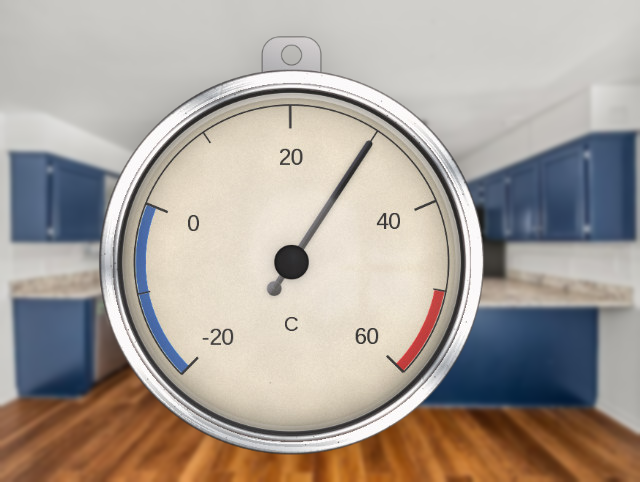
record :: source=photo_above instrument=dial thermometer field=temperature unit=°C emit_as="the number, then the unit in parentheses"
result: 30 (°C)
